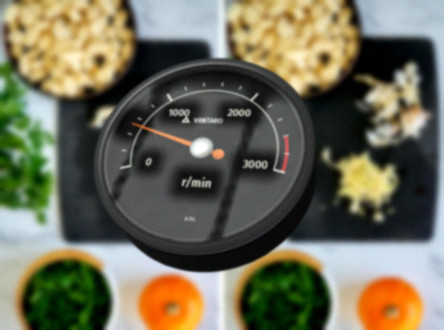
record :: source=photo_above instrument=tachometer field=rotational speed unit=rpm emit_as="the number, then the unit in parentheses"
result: 500 (rpm)
